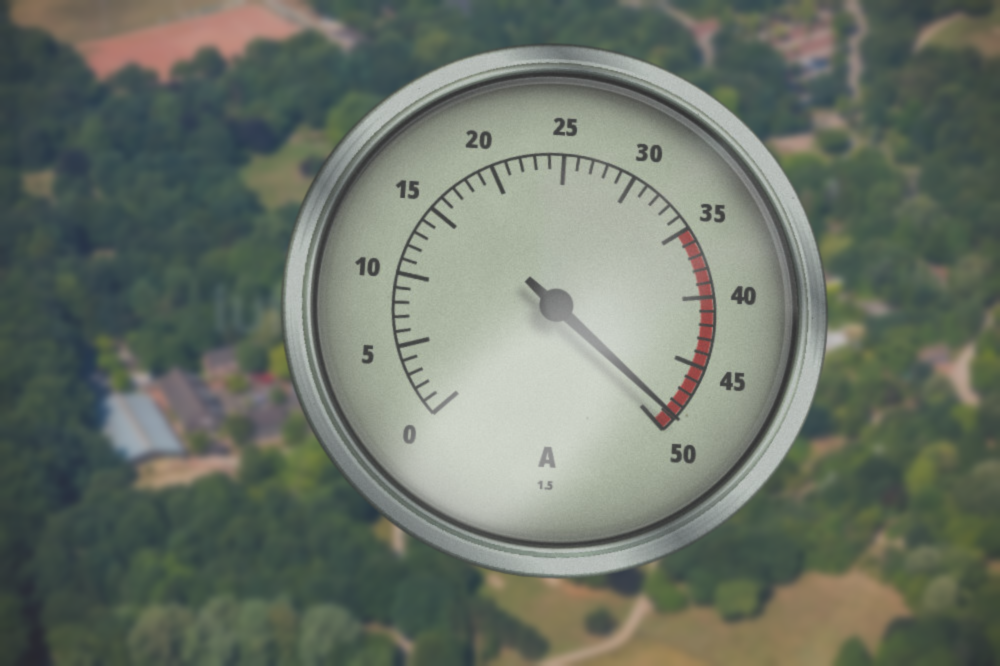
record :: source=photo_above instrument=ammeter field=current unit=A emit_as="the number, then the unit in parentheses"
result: 49 (A)
